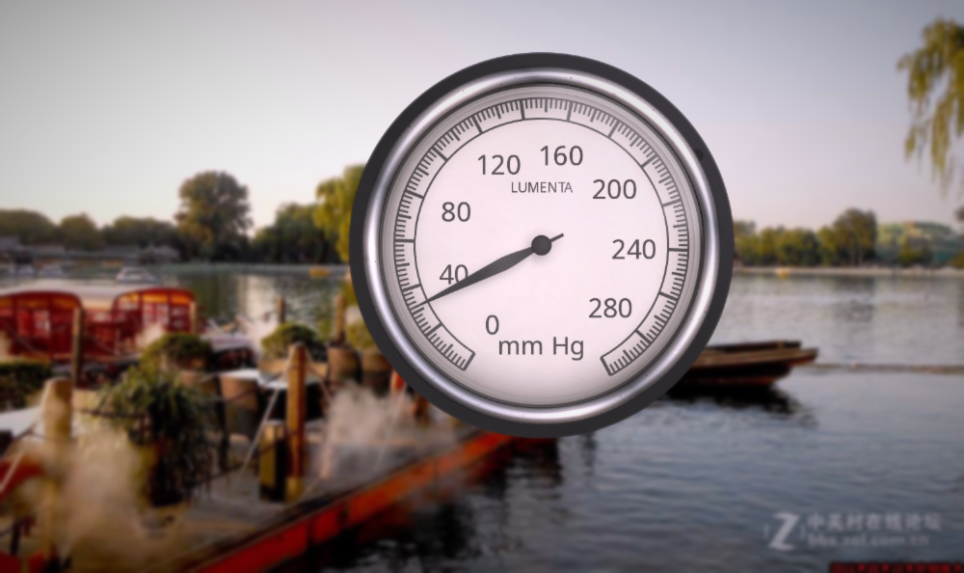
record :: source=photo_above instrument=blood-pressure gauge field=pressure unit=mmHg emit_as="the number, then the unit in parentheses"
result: 32 (mmHg)
